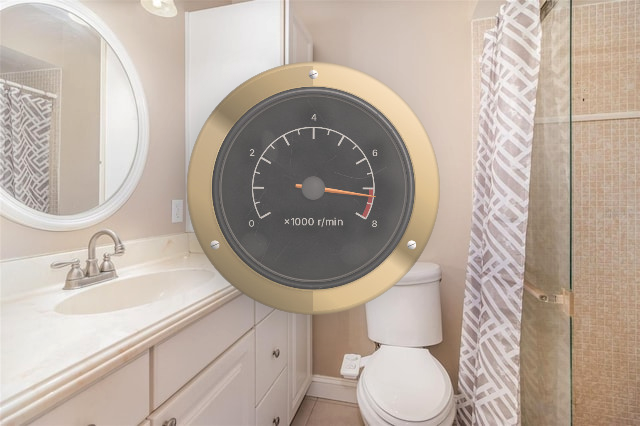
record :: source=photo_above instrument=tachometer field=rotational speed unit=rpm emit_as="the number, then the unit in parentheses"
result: 7250 (rpm)
